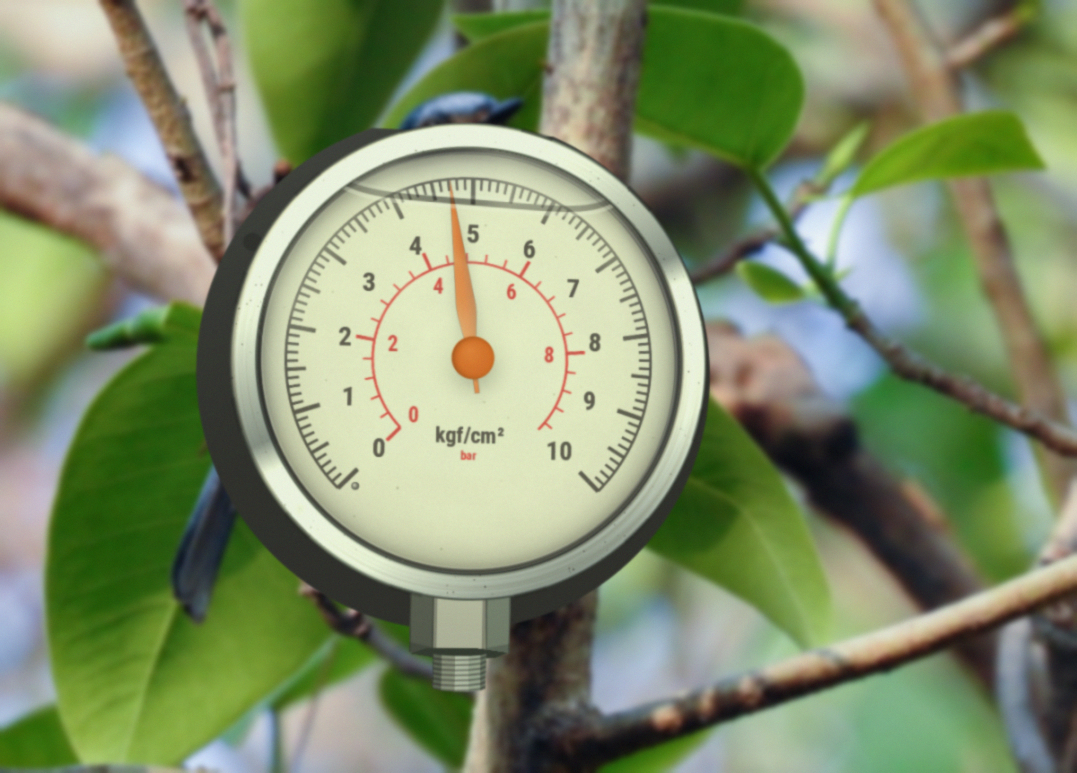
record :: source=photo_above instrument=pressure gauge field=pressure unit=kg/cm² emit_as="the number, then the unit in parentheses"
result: 4.7 (kg/cm²)
